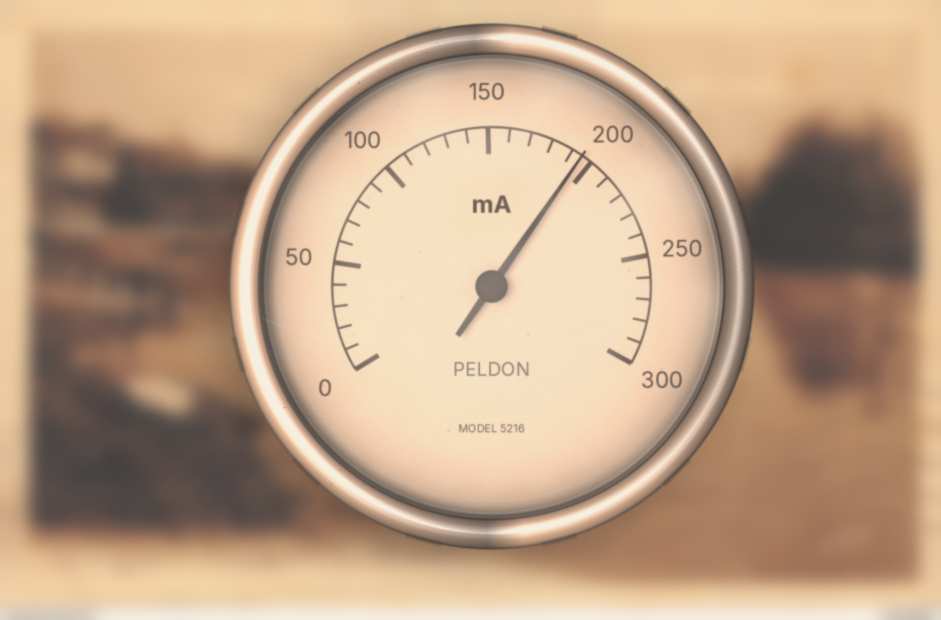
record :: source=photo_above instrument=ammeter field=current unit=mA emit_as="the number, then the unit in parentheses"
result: 195 (mA)
